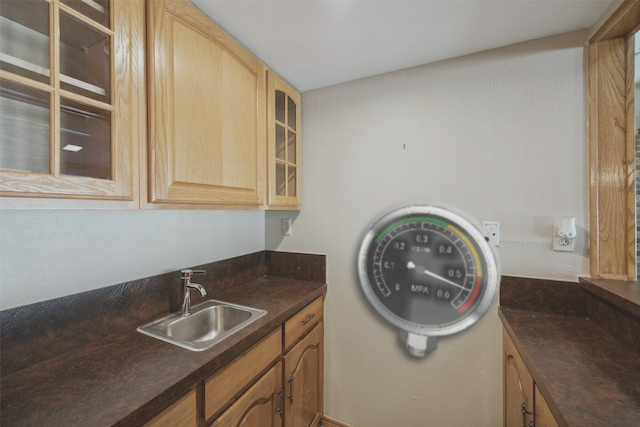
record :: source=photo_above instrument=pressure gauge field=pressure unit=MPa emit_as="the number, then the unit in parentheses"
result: 0.54 (MPa)
